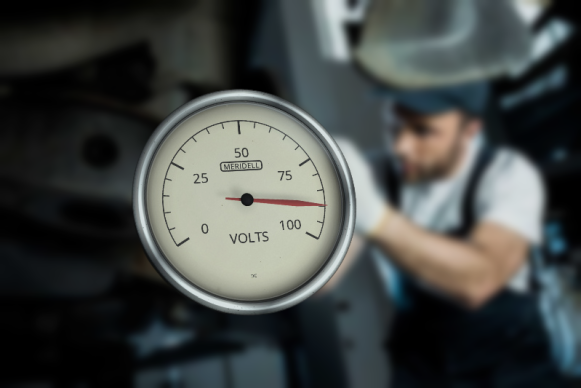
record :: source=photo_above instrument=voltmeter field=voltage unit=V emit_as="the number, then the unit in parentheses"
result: 90 (V)
